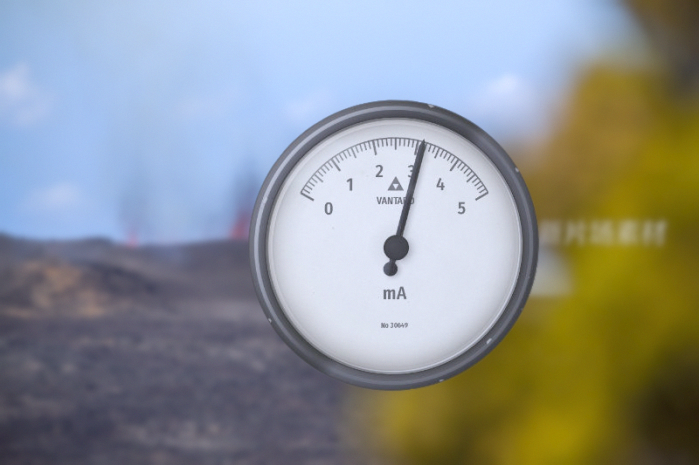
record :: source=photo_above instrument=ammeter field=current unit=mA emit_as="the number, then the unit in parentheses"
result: 3.1 (mA)
